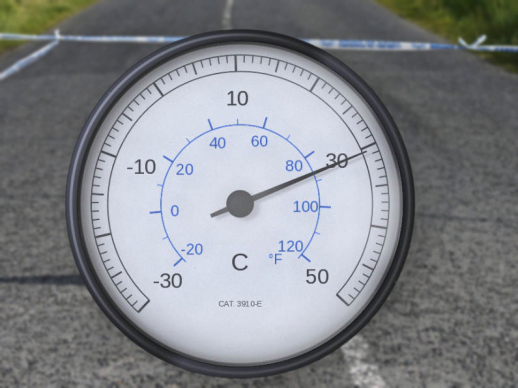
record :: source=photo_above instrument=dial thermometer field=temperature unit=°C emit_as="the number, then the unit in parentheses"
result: 30.5 (°C)
